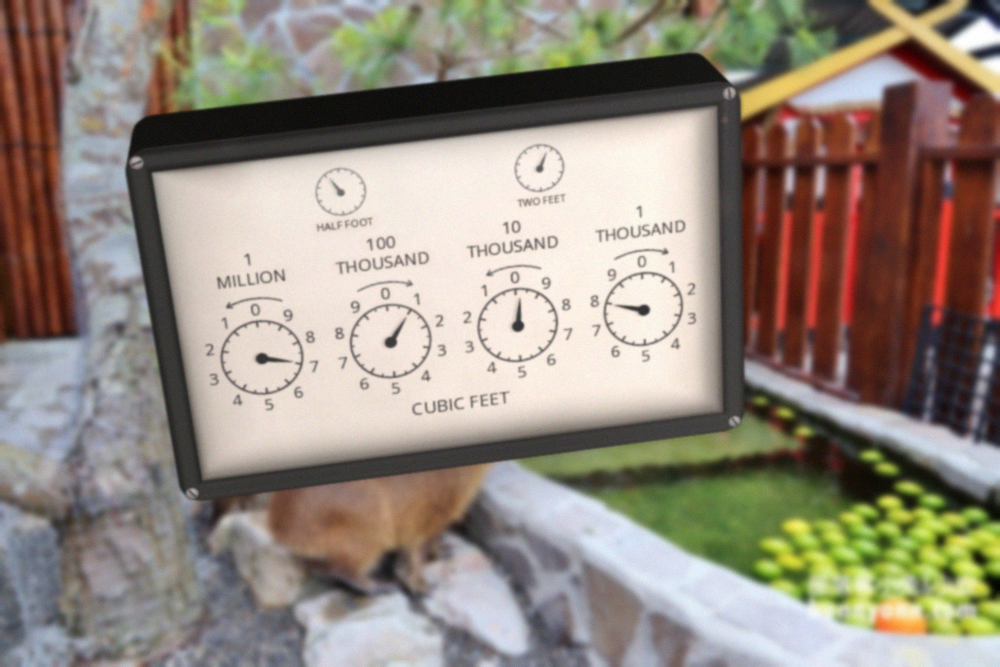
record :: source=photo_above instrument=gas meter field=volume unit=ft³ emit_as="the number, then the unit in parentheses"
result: 709800 (ft³)
